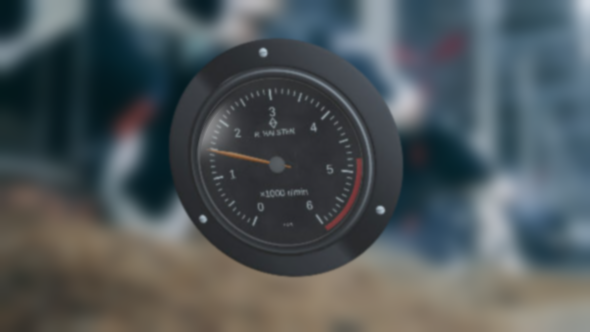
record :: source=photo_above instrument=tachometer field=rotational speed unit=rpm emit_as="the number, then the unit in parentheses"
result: 1500 (rpm)
